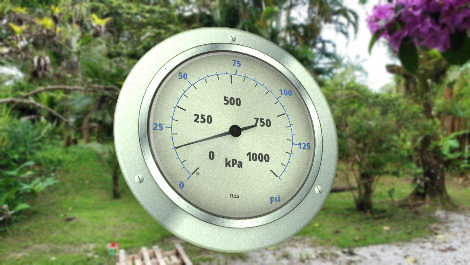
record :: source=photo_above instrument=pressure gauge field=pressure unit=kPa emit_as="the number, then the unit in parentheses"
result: 100 (kPa)
